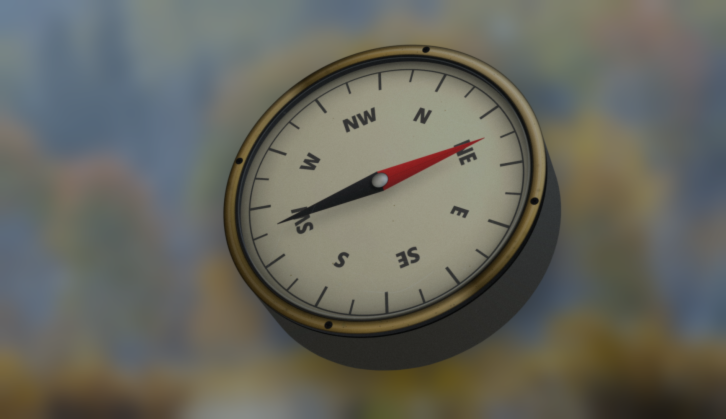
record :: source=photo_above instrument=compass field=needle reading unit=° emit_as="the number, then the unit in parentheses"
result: 45 (°)
